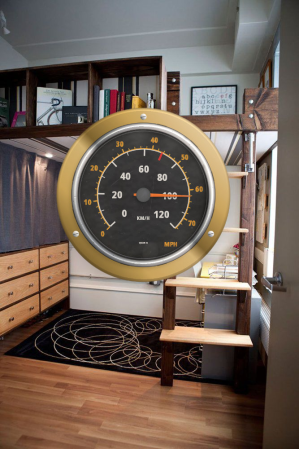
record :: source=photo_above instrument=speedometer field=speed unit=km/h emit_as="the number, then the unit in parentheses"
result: 100 (km/h)
